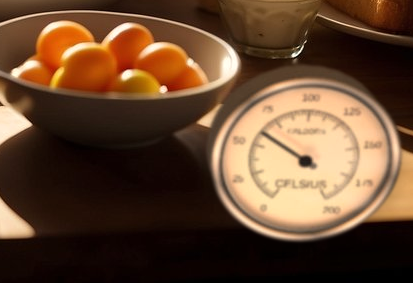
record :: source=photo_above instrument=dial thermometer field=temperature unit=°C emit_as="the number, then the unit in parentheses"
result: 62.5 (°C)
